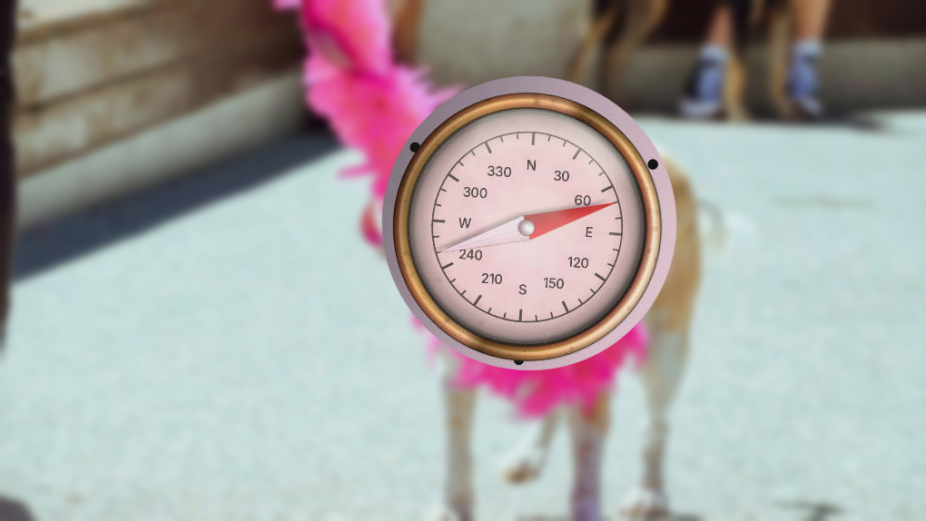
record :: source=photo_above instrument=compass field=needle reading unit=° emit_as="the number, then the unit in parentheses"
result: 70 (°)
